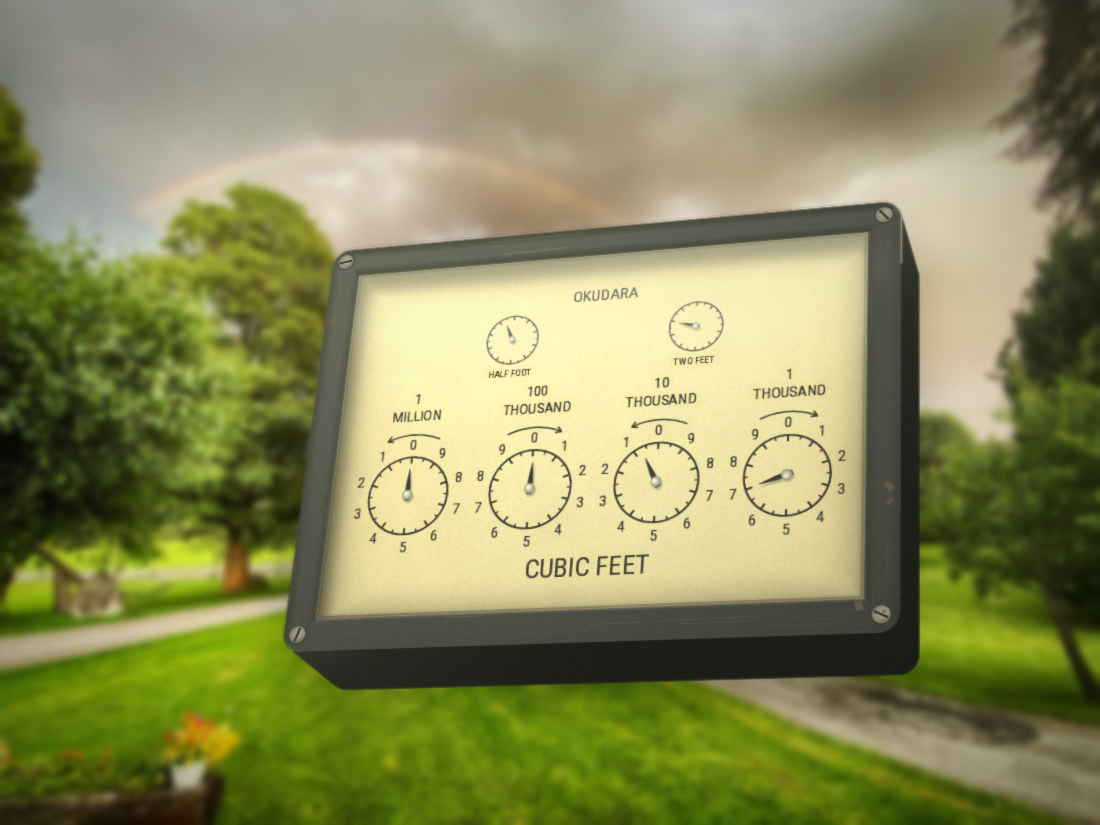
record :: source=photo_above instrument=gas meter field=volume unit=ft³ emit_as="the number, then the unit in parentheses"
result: 700 (ft³)
